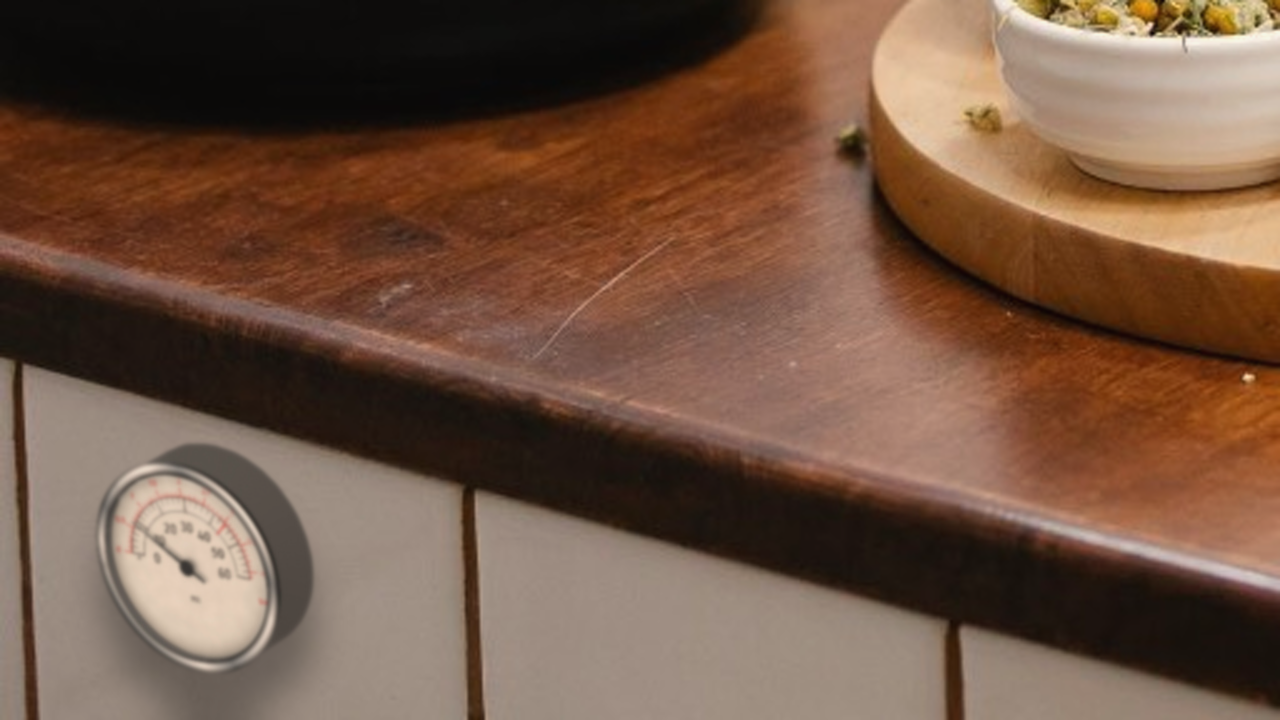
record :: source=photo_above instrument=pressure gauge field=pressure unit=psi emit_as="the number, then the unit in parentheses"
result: 10 (psi)
